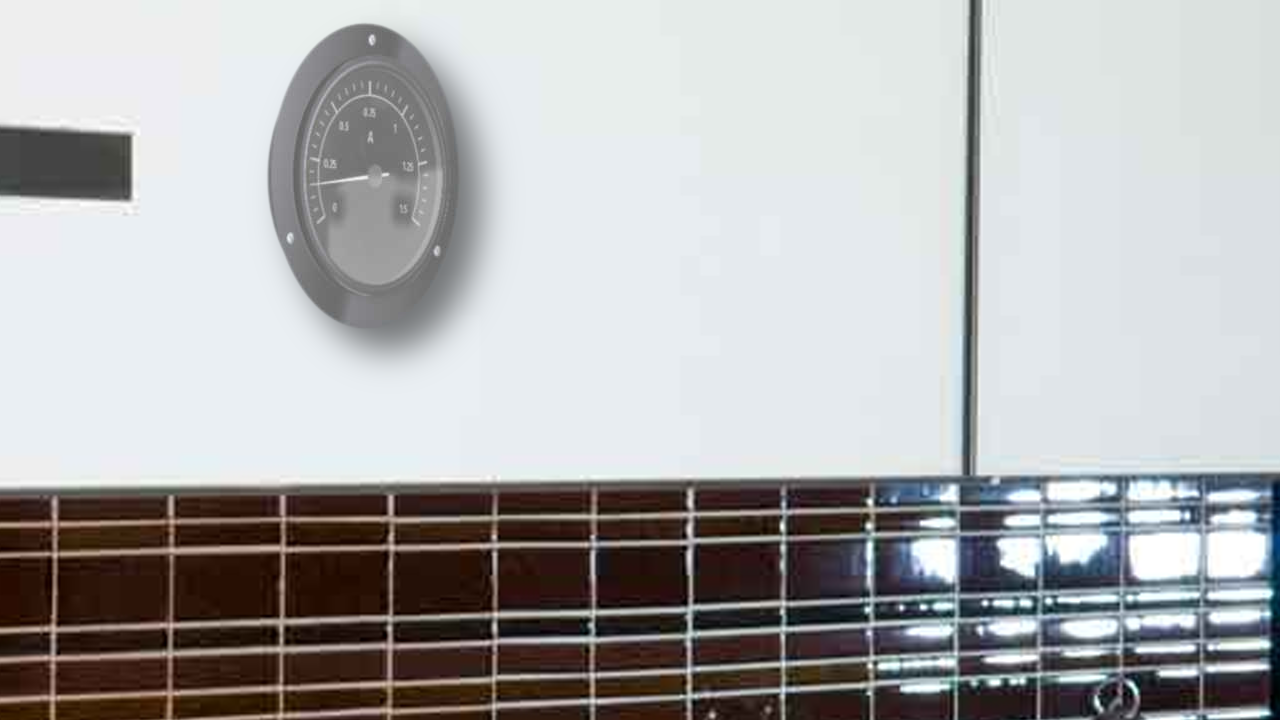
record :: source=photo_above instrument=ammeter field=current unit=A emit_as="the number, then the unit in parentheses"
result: 0.15 (A)
